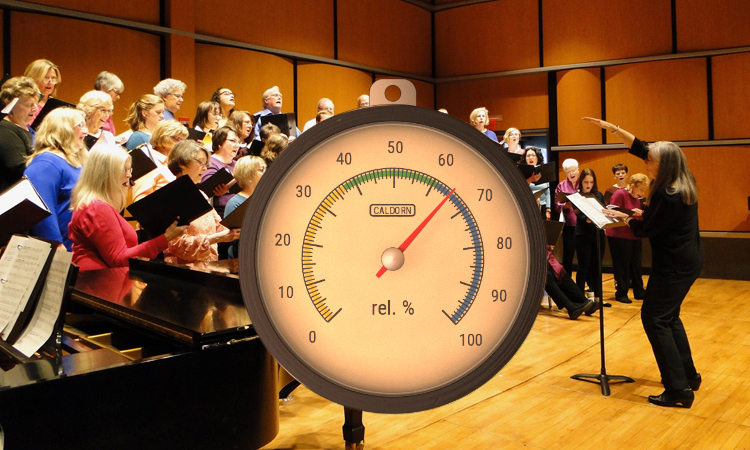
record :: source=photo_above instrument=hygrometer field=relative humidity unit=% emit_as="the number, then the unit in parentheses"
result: 65 (%)
